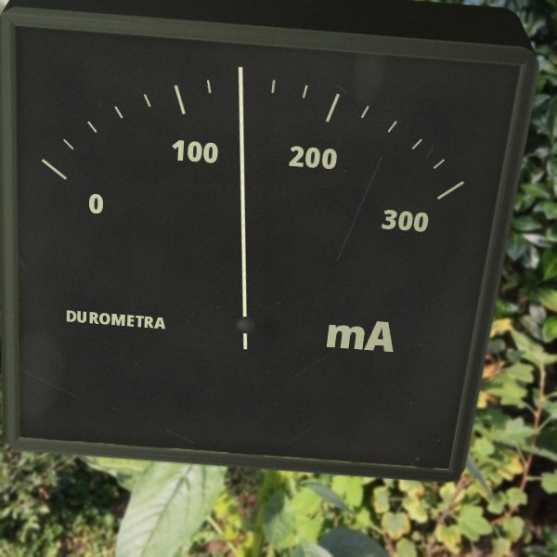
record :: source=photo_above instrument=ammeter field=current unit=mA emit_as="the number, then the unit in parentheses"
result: 140 (mA)
